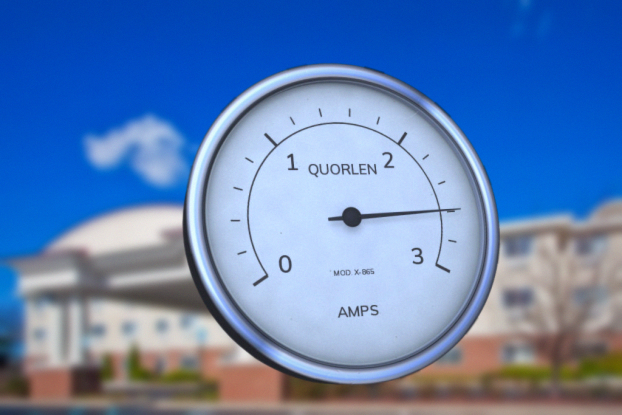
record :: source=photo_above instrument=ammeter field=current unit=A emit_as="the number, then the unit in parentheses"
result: 2.6 (A)
